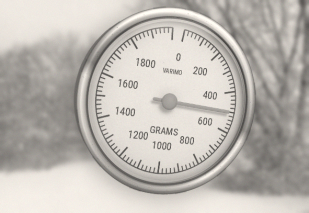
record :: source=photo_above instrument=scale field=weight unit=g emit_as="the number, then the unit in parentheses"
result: 500 (g)
